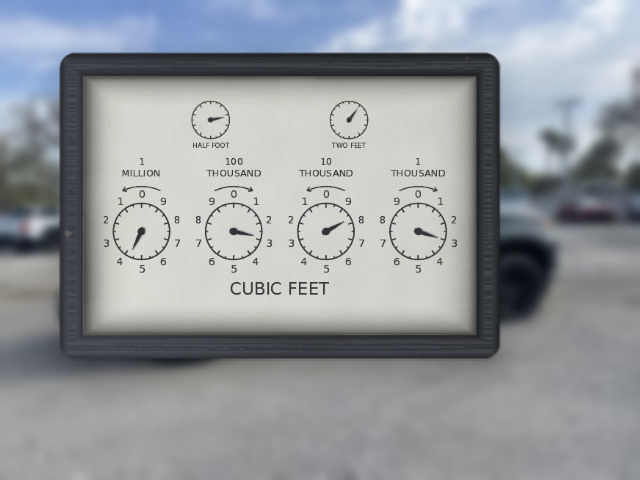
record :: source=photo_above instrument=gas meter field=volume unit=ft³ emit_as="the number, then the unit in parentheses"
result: 428300 (ft³)
